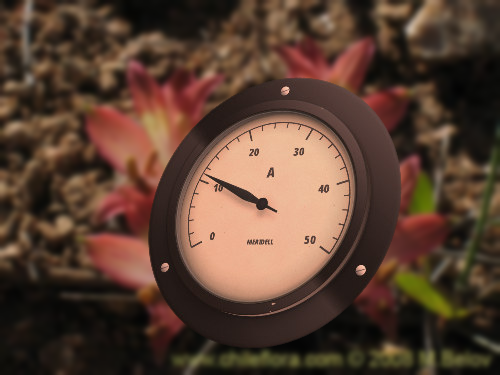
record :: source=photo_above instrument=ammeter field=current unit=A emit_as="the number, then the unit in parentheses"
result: 11 (A)
